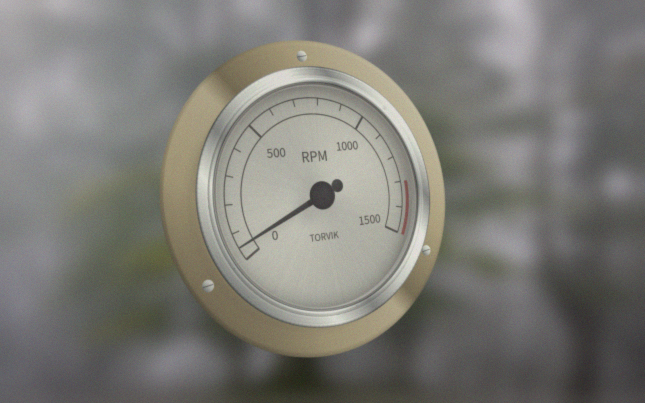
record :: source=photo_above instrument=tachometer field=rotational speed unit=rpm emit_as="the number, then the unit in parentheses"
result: 50 (rpm)
